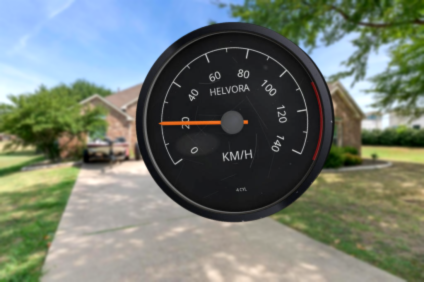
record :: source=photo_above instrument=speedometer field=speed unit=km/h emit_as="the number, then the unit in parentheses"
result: 20 (km/h)
